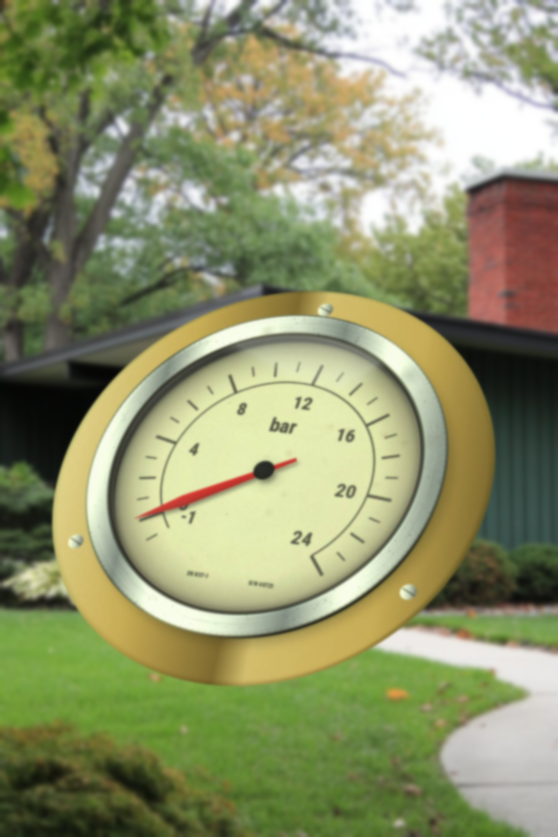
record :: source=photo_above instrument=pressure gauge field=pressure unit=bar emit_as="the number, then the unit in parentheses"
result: 0 (bar)
